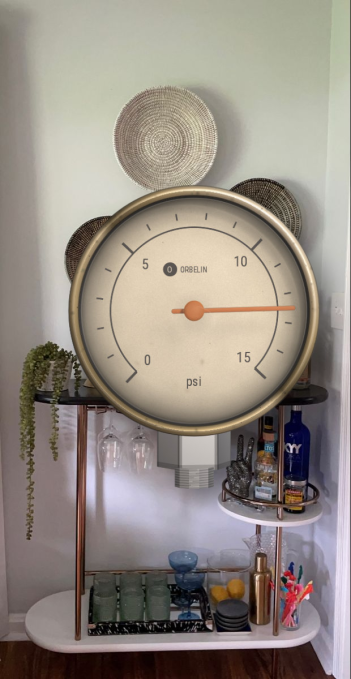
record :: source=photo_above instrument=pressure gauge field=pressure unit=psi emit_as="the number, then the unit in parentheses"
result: 12.5 (psi)
